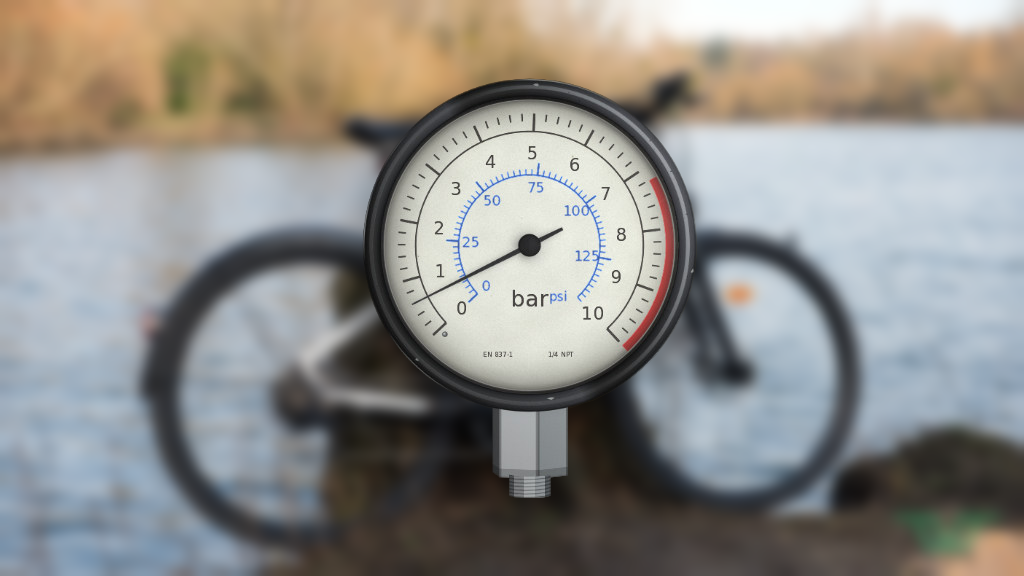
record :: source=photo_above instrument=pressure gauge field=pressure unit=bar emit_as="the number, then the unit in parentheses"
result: 0.6 (bar)
